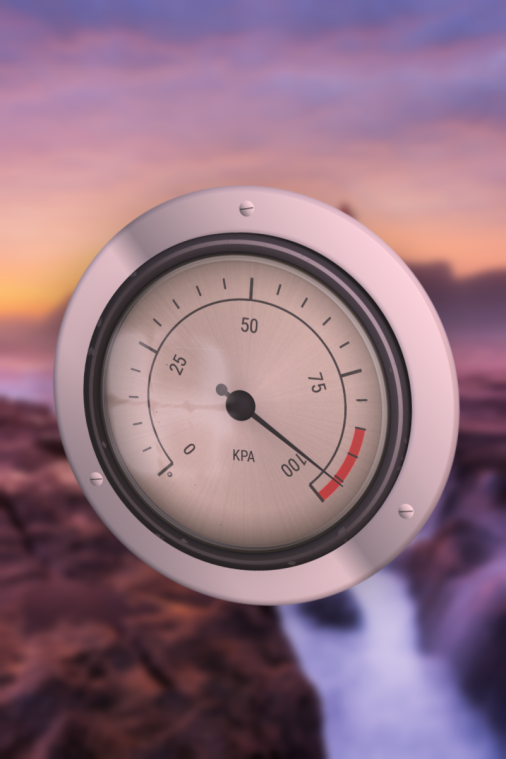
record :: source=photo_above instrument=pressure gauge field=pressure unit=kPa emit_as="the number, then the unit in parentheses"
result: 95 (kPa)
